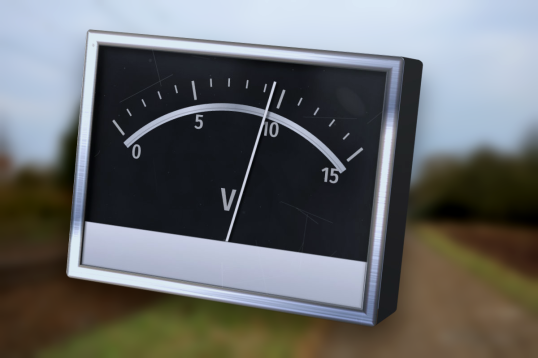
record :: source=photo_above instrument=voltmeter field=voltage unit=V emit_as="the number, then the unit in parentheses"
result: 9.5 (V)
